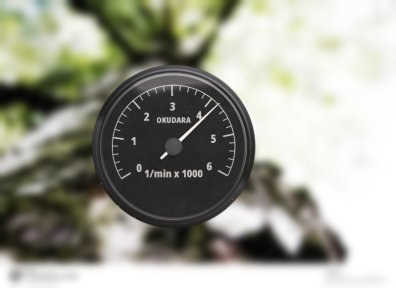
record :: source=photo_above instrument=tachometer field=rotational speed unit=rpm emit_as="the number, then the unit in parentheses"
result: 4200 (rpm)
